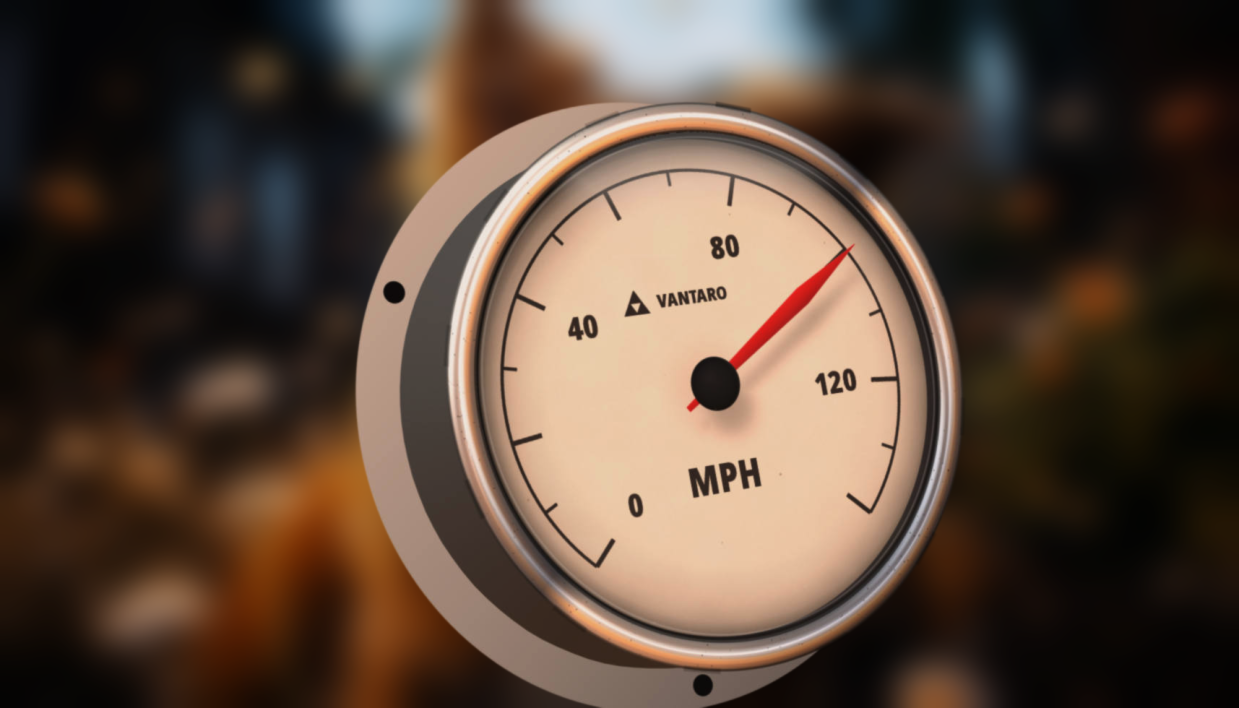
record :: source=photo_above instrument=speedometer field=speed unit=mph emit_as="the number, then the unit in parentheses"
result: 100 (mph)
